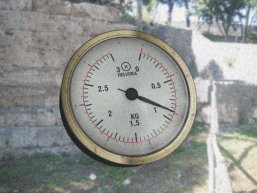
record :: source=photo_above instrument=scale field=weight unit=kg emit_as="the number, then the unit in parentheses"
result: 0.9 (kg)
